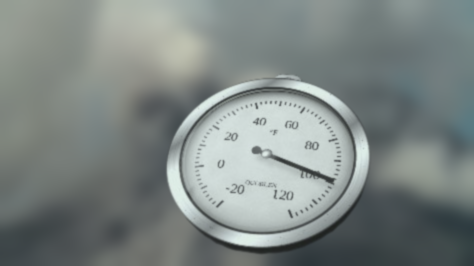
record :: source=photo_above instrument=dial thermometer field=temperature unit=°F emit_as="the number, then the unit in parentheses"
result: 100 (°F)
